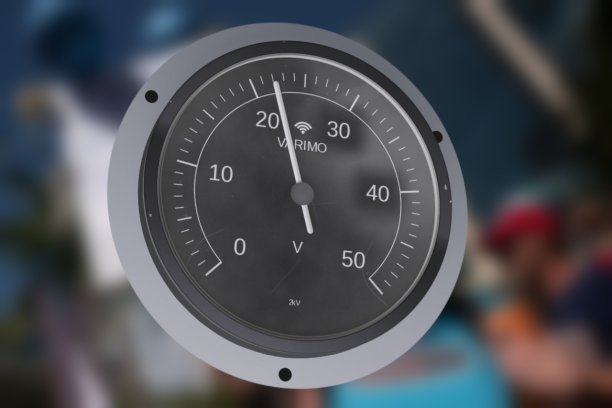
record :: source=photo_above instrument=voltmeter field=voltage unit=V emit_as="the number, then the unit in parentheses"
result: 22 (V)
